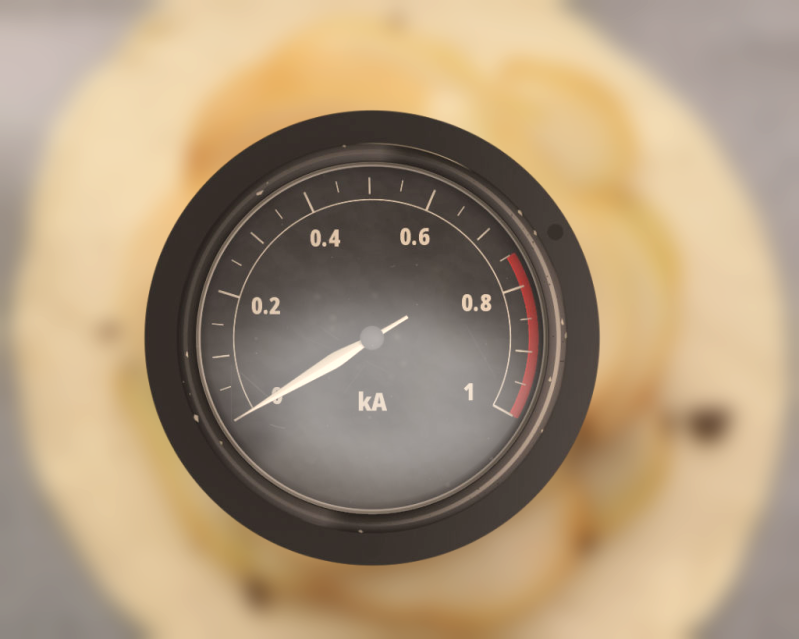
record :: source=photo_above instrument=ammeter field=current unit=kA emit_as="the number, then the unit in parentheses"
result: 0 (kA)
